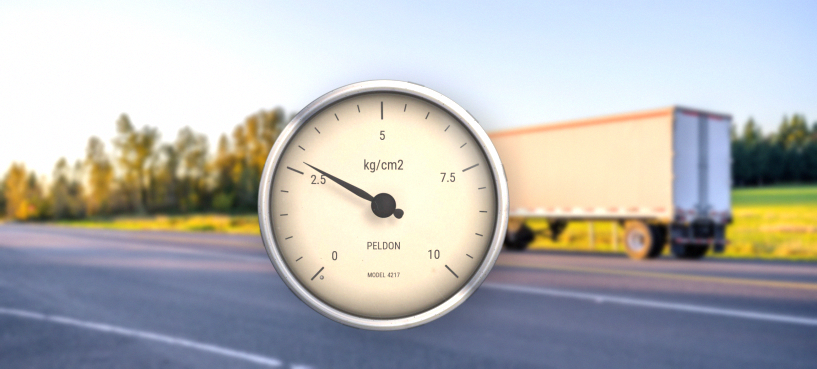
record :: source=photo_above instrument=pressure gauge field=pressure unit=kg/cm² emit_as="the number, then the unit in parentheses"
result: 2.75 (kg/cm²)
